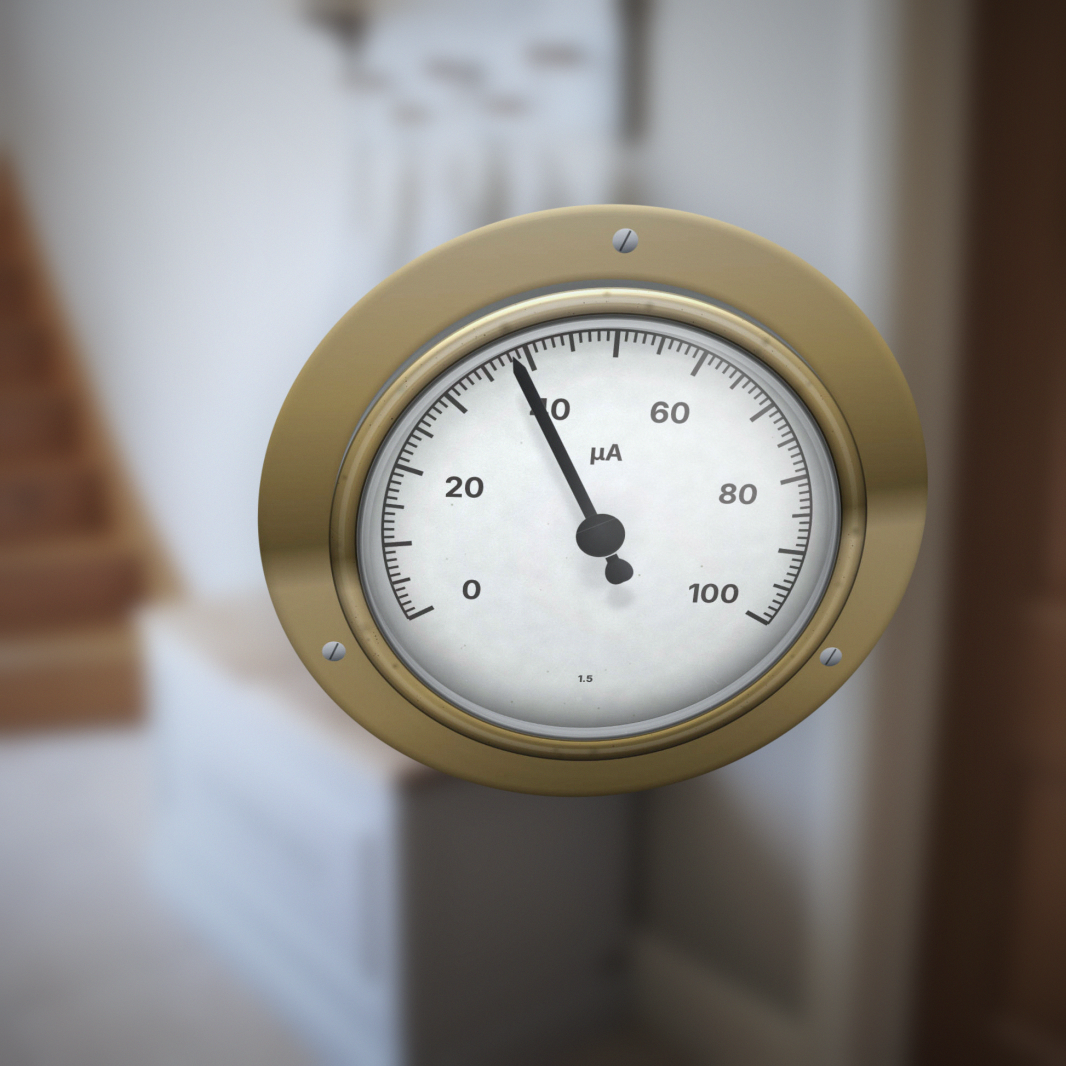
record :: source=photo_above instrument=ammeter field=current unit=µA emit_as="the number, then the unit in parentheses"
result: 38.5 (µA)
